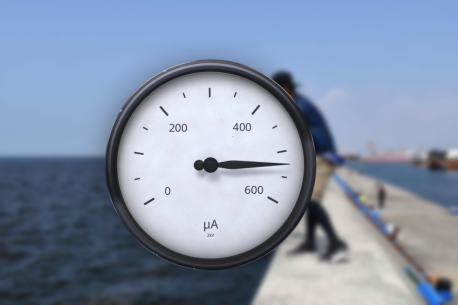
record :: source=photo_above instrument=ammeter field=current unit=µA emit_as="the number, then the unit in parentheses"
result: 525 (µA)
